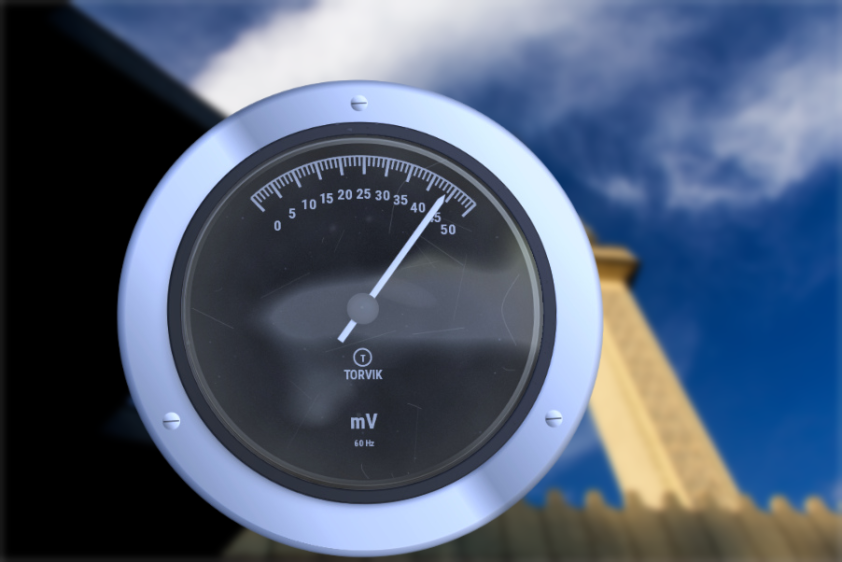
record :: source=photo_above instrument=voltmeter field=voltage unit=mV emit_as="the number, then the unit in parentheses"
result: 44 (mV)
